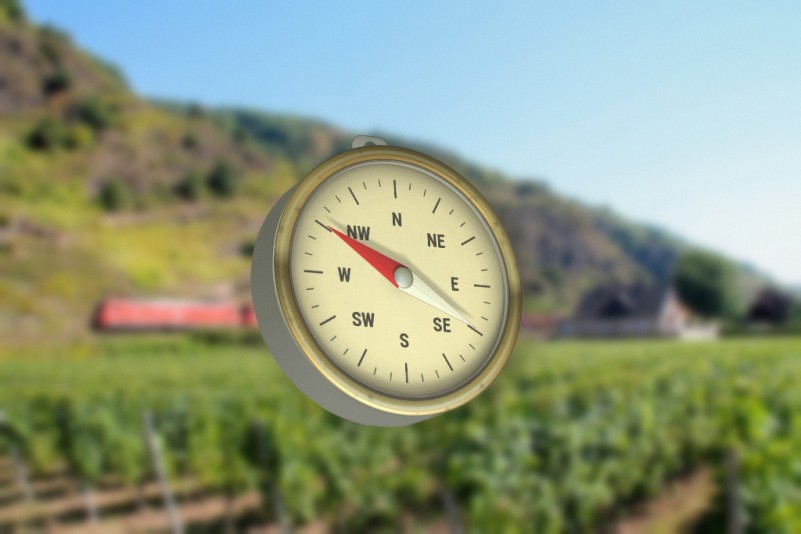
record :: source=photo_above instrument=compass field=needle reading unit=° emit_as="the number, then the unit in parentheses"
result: 300 (°)
